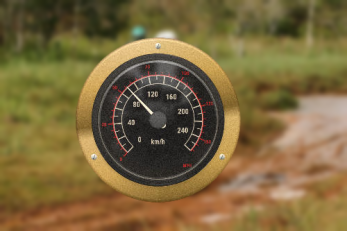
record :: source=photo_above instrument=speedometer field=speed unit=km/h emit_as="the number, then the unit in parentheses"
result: 90 (km/h)
